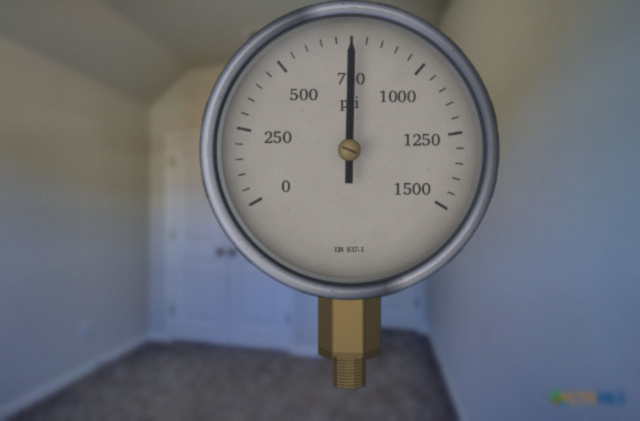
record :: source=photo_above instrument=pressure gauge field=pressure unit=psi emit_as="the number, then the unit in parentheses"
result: 750 (psi)
